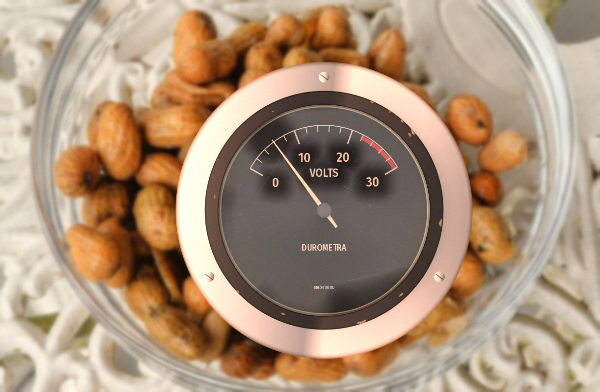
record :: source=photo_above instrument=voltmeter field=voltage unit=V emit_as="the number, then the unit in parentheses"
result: 6 (V)
